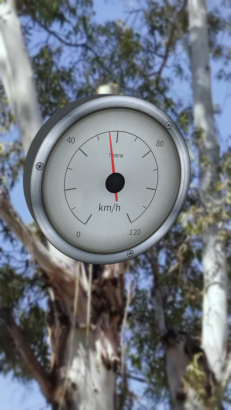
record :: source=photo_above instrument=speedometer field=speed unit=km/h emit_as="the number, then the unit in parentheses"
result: 55 (km/h)
